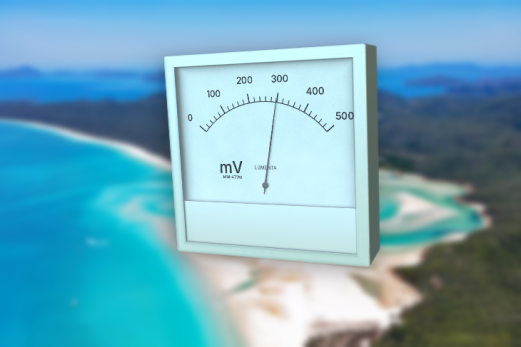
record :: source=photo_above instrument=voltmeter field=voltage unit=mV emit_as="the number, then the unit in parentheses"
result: 300 (mV)
